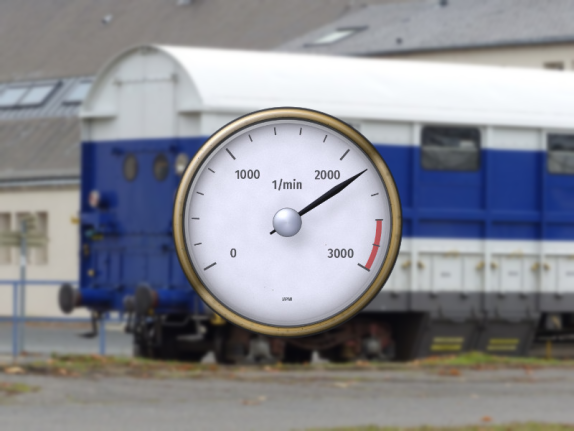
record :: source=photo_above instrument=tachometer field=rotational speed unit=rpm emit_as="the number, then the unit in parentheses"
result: 2200 (rpm)
